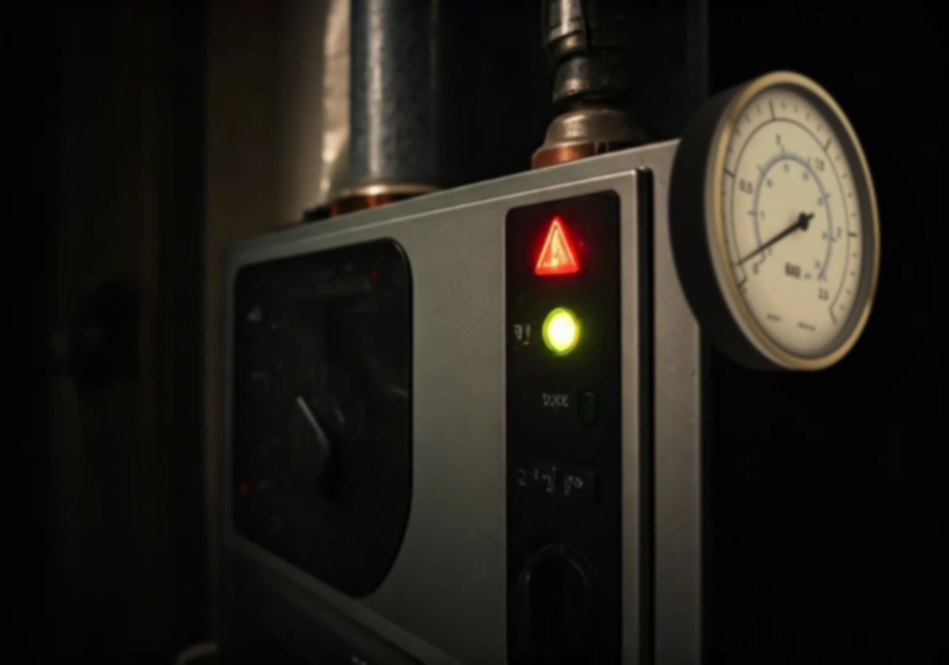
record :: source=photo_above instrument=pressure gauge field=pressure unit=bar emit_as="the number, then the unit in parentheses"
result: 0.1 (bar)
